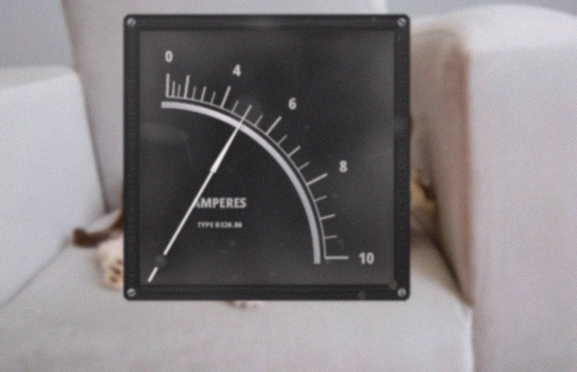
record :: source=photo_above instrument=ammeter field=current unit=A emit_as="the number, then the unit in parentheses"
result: 5 (A)
